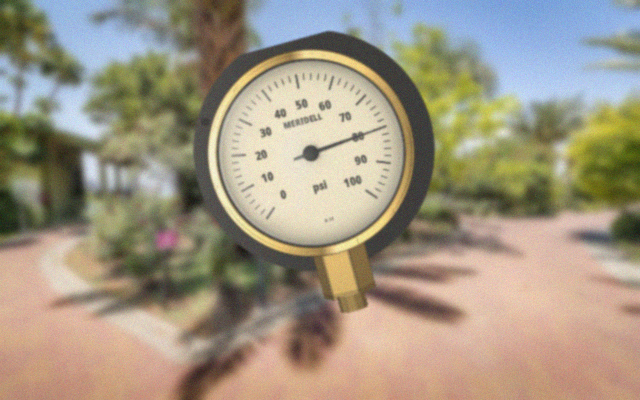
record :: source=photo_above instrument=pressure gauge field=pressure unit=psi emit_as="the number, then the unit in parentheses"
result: 80 (psi)
